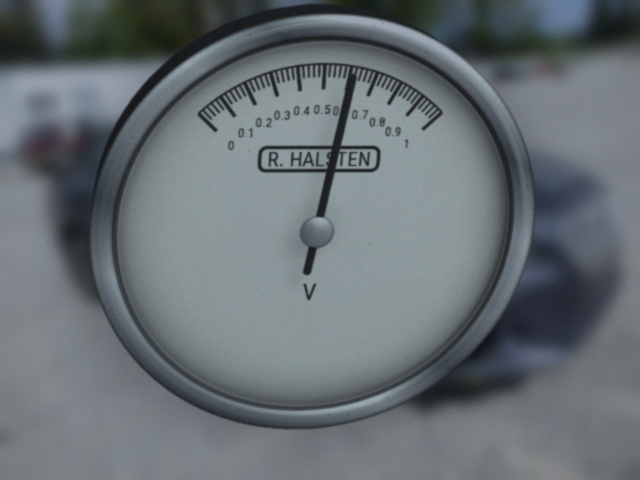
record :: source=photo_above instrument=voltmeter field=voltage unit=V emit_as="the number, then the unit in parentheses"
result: 0.6 (V)
